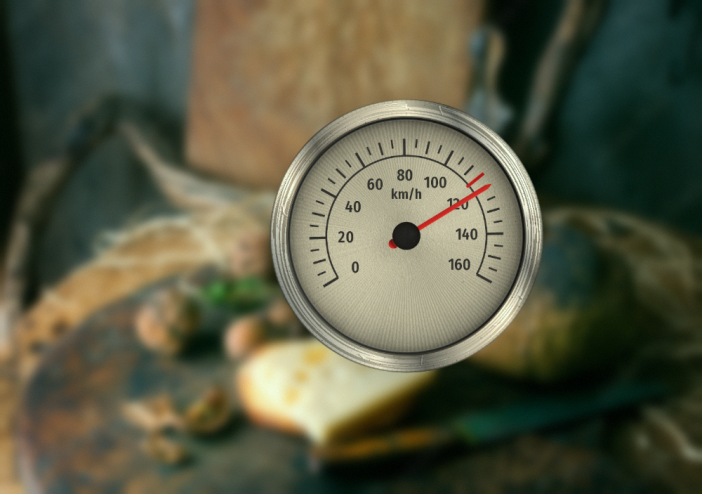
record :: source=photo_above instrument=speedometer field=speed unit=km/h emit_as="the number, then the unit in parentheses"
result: 120 (km/h)
